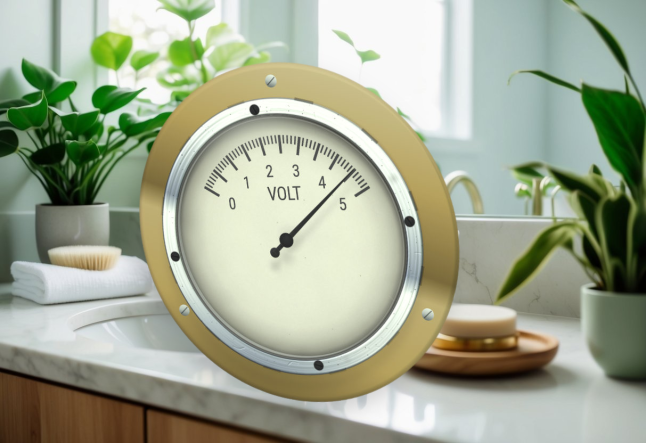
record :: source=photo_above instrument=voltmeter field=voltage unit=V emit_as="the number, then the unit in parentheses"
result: 4.5 (V)
